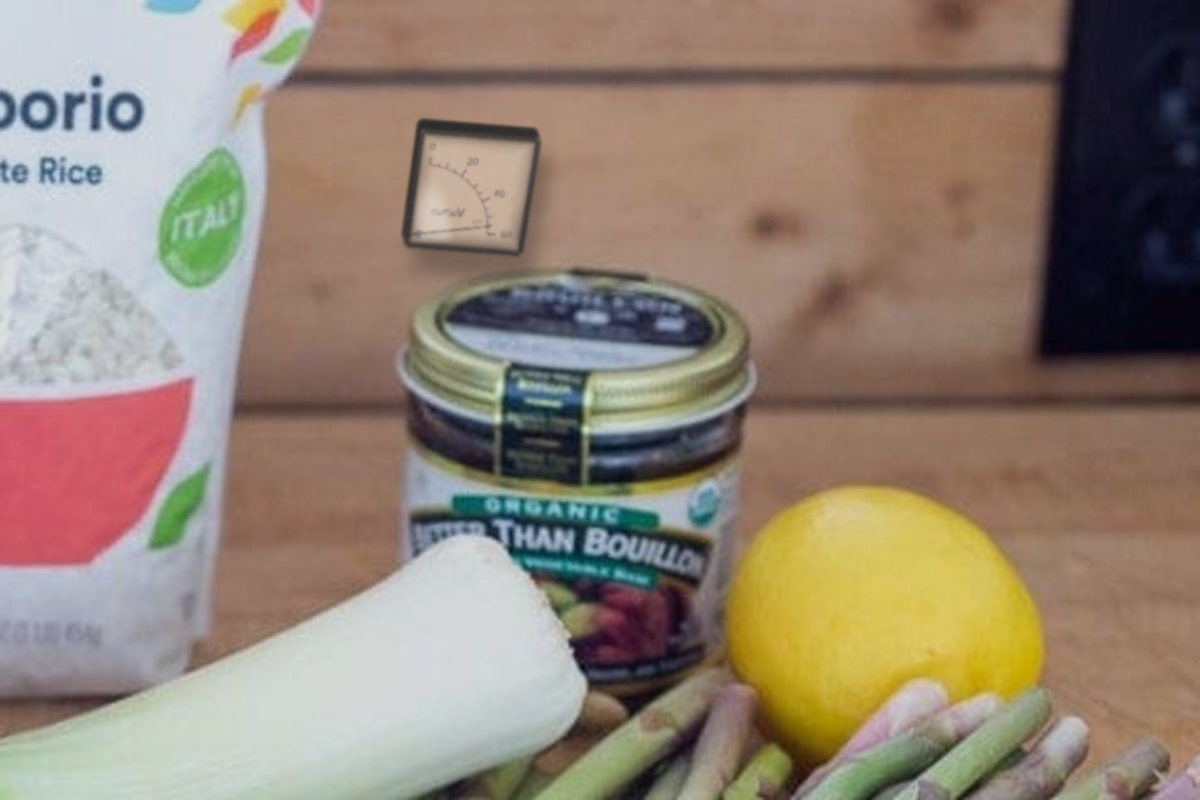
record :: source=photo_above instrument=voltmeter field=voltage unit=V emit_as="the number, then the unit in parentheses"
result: 55 (V)
